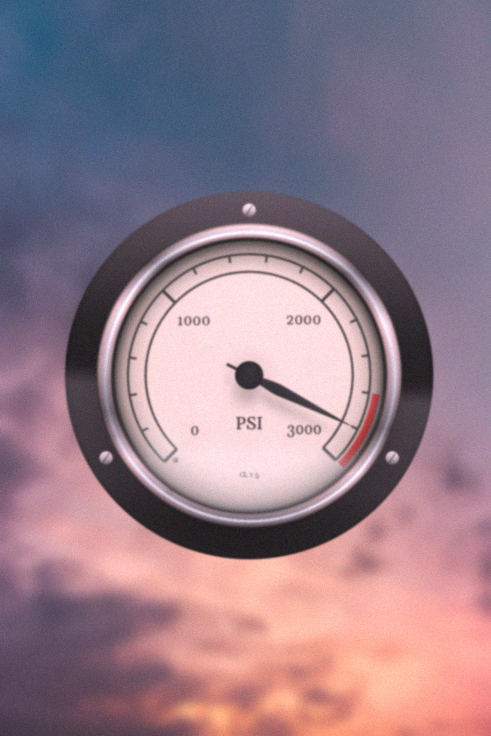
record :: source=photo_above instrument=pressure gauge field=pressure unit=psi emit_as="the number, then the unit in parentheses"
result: 2800 (psi)
